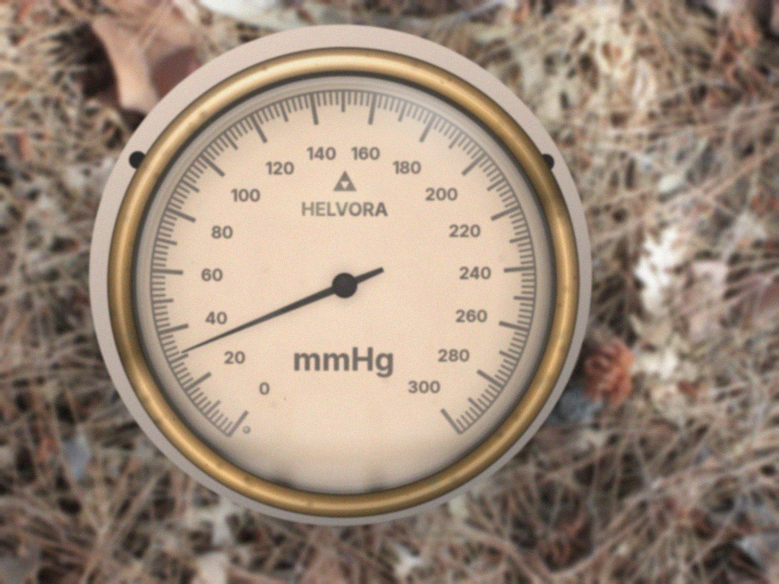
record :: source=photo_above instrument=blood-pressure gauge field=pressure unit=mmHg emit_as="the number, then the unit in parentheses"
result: 32 (mmHg)
